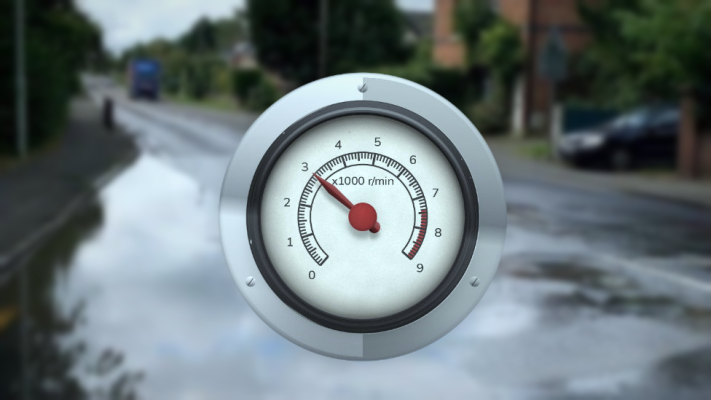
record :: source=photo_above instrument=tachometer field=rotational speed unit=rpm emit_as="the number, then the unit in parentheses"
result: 3000 (rpm)
